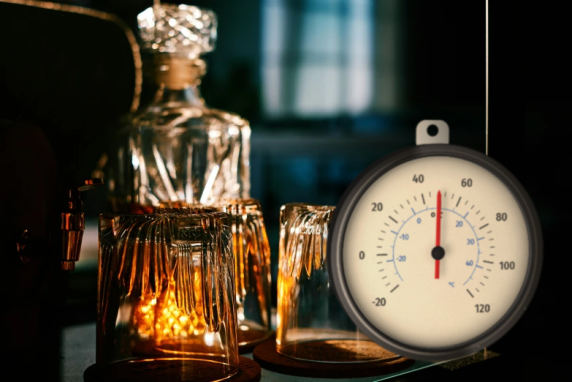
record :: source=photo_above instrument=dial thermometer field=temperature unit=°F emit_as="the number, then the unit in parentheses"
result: 48 (°F)
